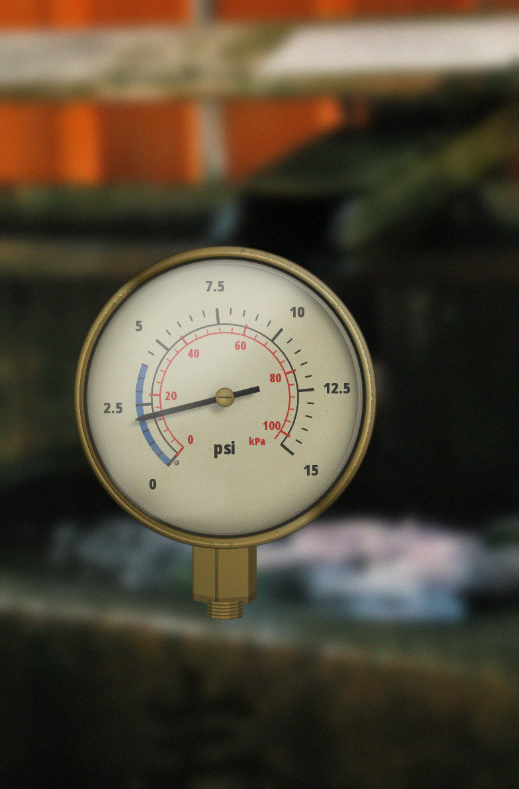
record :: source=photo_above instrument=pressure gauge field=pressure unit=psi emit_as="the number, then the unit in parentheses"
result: 2 (psi)
